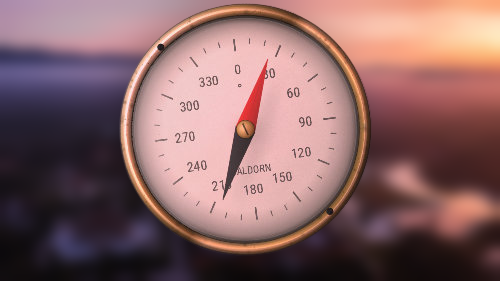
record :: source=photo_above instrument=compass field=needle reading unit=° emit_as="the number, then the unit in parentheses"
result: 25 (°)
